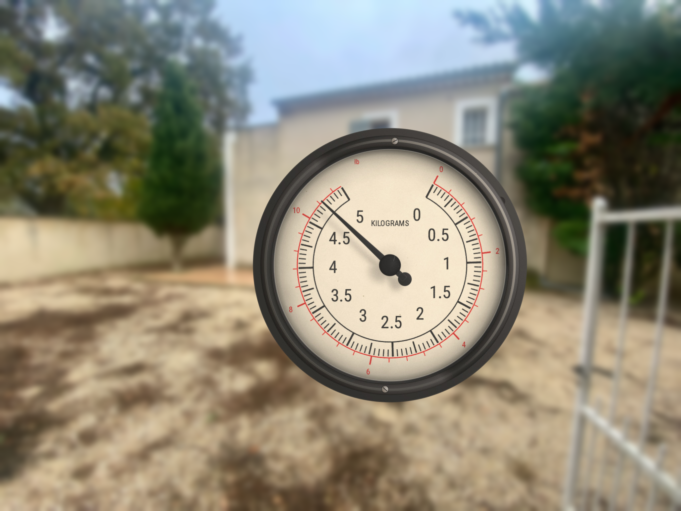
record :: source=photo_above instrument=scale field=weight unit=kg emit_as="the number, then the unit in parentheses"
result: 4.75 (kg)
